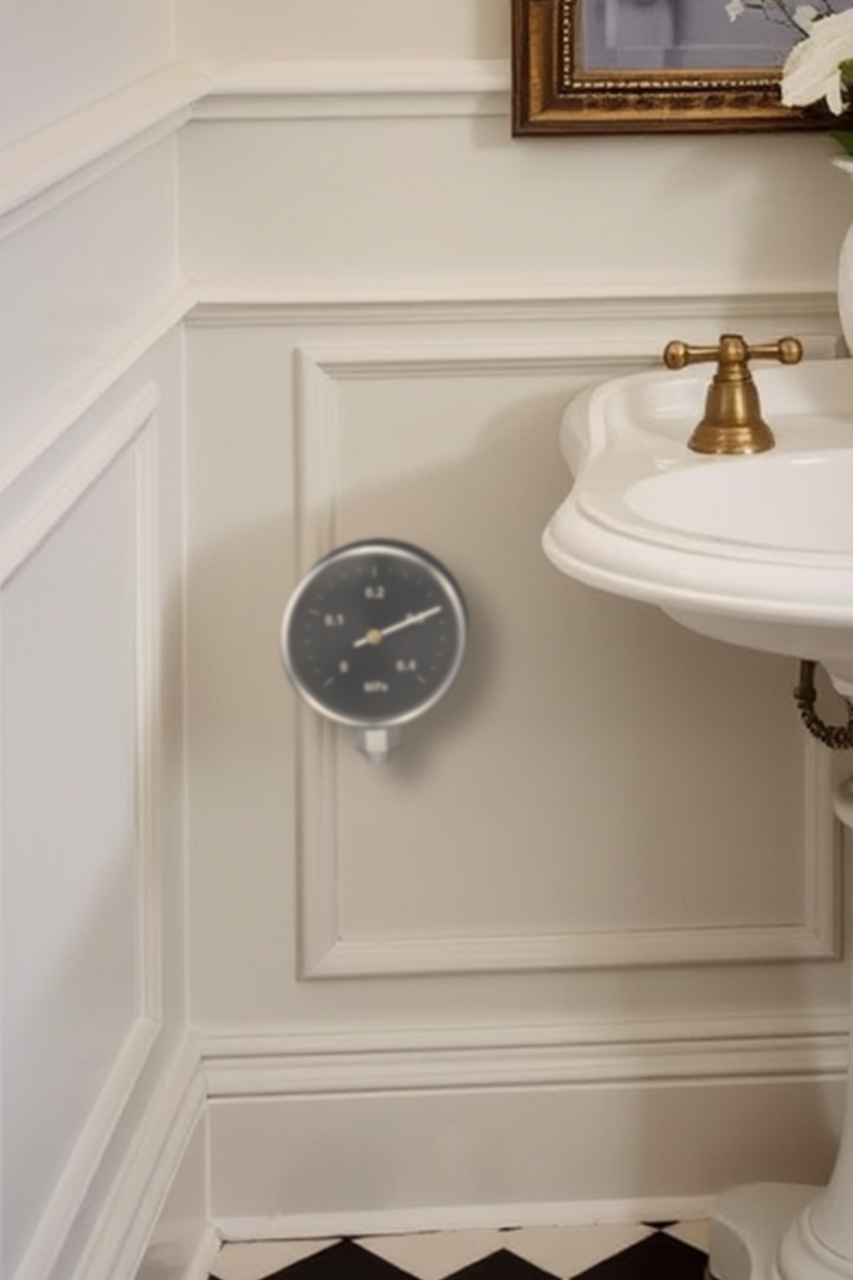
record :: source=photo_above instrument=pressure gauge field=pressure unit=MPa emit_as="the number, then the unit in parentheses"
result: 0.3 (MPa)
